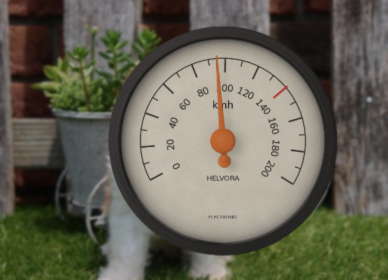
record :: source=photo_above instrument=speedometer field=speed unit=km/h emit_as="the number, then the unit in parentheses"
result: 95 (km/h)
